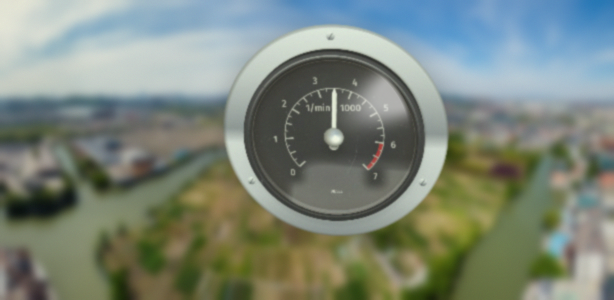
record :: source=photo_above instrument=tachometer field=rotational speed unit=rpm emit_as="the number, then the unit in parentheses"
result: 3500 (rpm)
